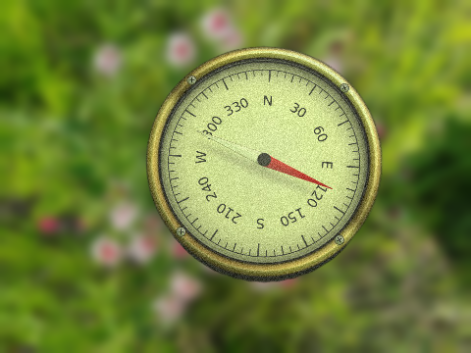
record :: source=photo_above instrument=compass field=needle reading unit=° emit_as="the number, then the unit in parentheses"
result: 110 (°)
